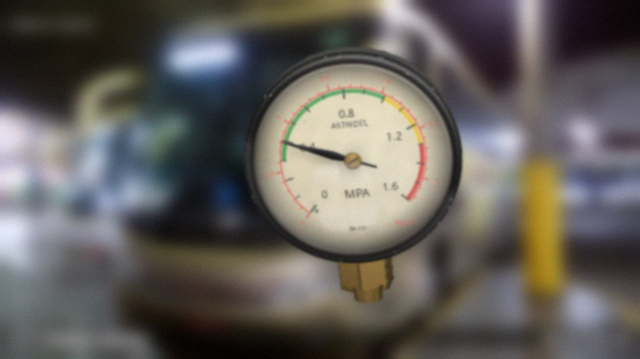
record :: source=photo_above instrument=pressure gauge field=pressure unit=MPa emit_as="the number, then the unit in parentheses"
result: 0.4 (MPa)
